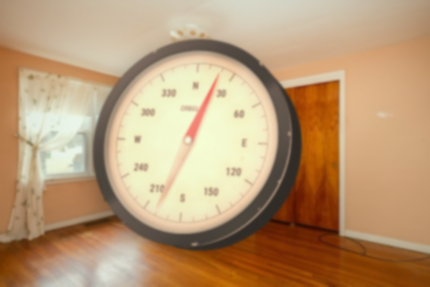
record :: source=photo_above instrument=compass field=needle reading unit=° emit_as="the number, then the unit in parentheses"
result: 20 (°)
